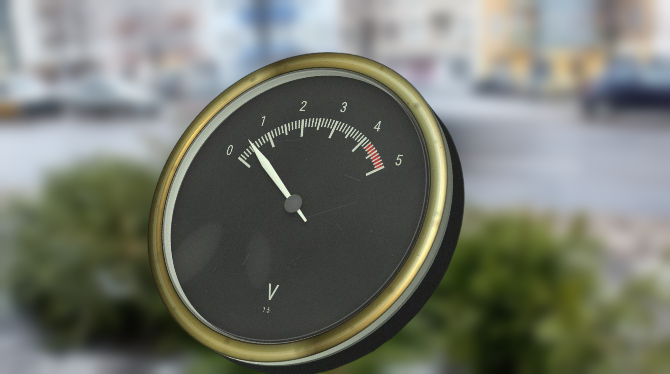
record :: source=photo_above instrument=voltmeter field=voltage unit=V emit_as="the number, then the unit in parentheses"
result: 0.5 (V)
